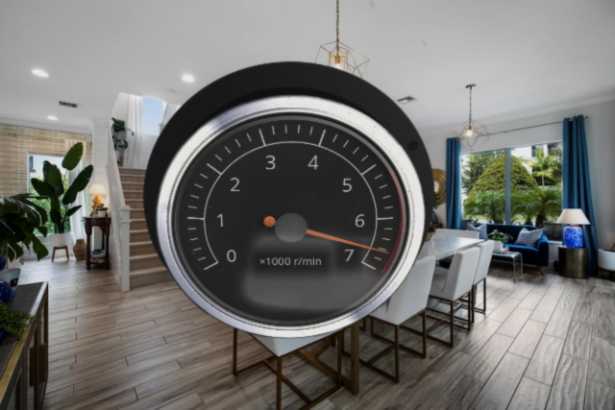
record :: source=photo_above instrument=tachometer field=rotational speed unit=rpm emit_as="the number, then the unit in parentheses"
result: 6600 (rpm)
